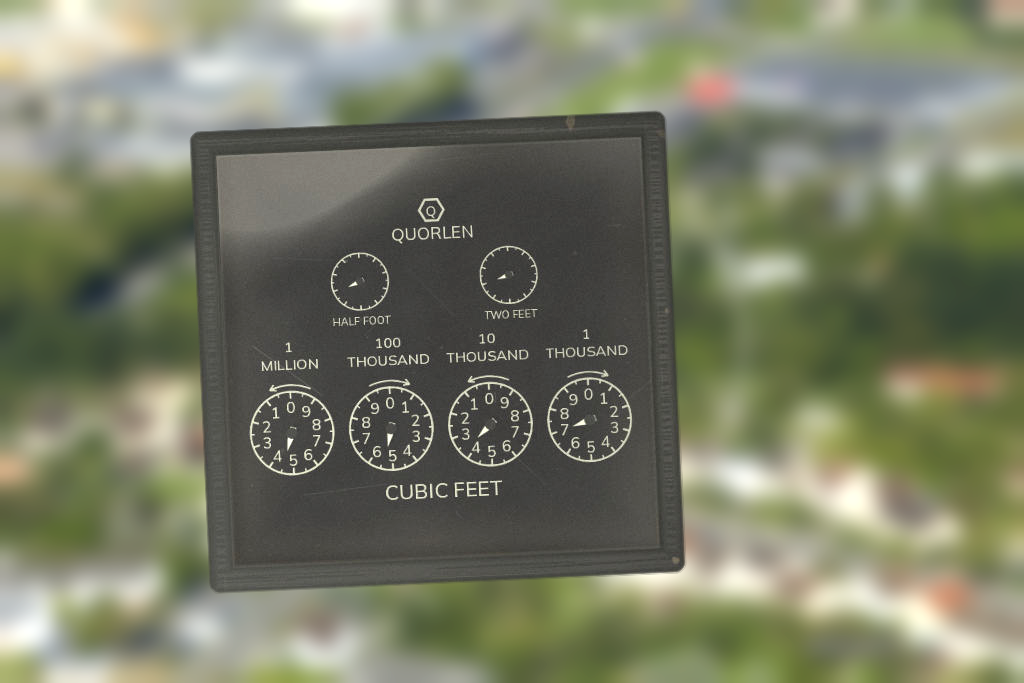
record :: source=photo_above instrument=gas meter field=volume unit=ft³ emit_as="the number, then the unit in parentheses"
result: 453700 (ft³)
